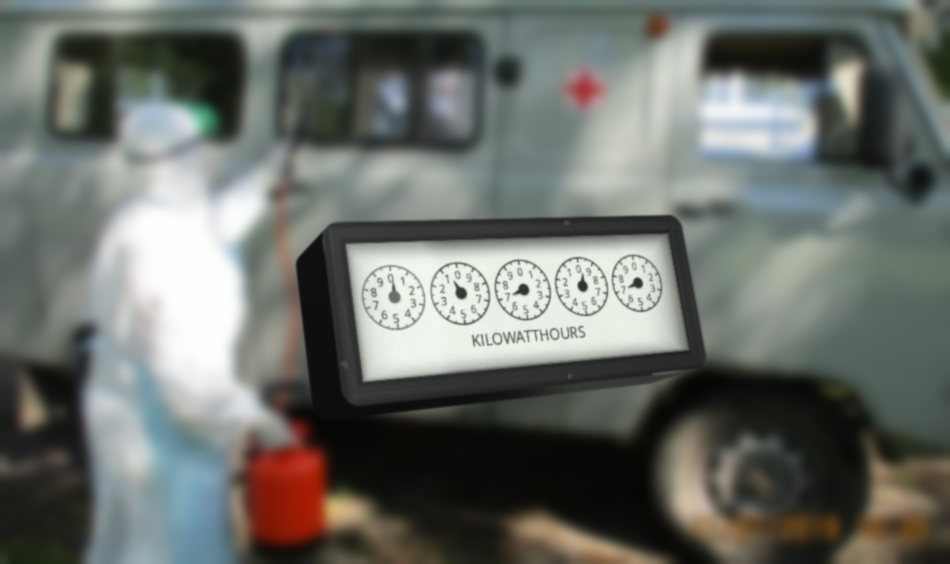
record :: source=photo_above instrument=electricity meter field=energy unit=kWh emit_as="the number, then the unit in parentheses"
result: 697 (kWh)
